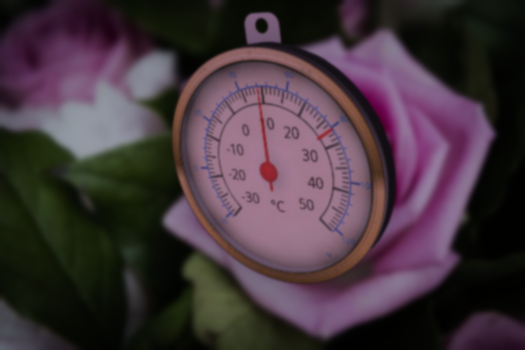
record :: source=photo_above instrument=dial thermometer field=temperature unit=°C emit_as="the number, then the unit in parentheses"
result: 10 (°C)
